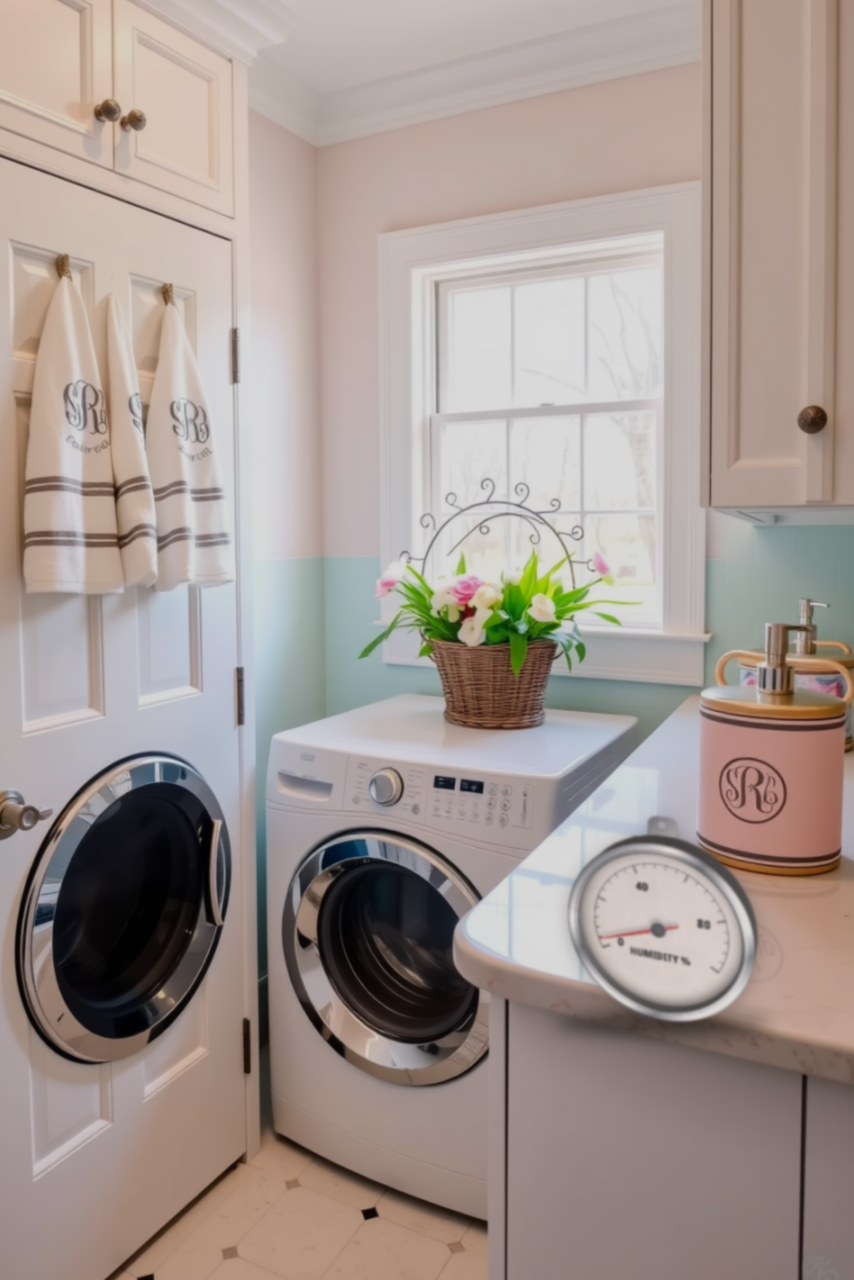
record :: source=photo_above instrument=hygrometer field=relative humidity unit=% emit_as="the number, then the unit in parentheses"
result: 4 (%)
